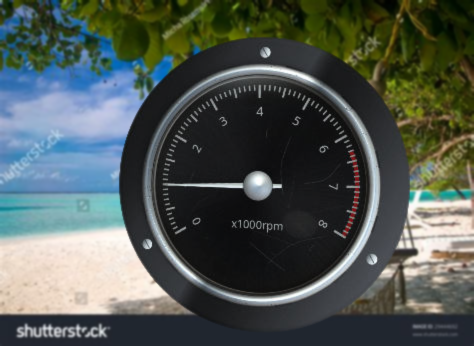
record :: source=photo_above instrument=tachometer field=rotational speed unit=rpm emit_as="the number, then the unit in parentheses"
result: 1000 (rpm)
